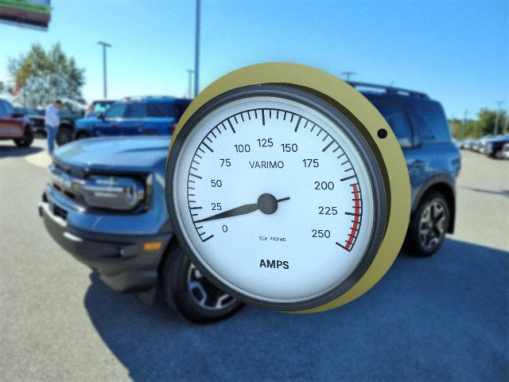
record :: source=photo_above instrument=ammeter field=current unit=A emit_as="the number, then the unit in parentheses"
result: 15 (A)
